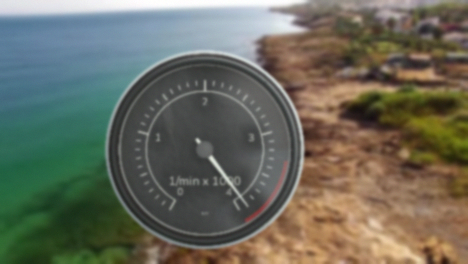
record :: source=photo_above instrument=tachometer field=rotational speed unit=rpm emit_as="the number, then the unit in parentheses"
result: 3900 (rpm)
